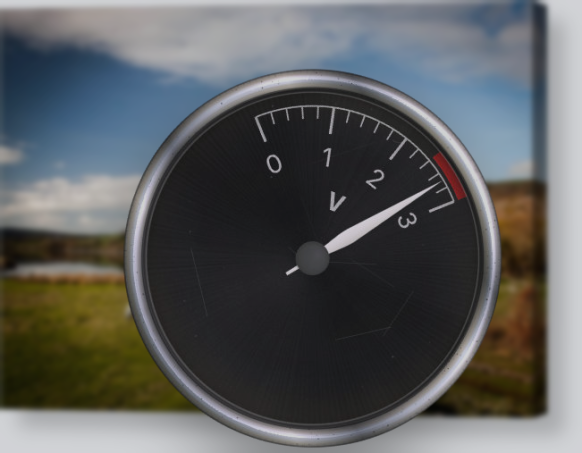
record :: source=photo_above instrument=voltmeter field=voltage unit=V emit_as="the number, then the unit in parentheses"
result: 2.7 (V)
